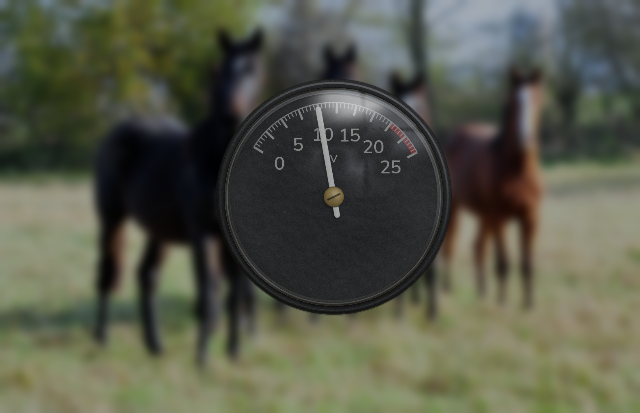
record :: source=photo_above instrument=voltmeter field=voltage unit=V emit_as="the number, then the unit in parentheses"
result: 10 (V)
